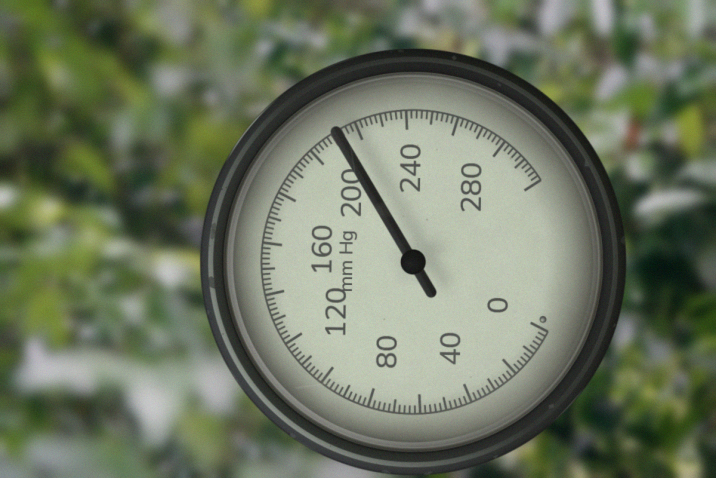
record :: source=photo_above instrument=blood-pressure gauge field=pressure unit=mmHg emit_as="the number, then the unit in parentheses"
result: 212 (mmHg)
